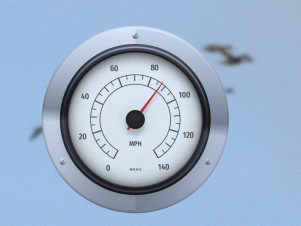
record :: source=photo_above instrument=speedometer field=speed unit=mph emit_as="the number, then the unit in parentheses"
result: 87.5 (mph)
